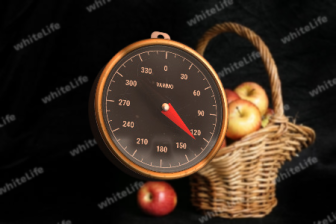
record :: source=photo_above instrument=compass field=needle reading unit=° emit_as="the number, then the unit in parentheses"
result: 130 (°)
